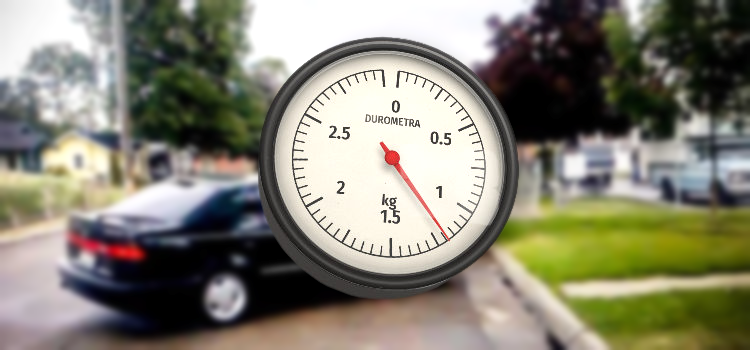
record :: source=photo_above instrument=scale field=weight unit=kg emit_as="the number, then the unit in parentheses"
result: 1.2 (kg)
